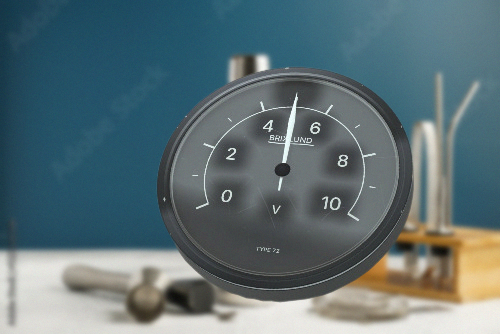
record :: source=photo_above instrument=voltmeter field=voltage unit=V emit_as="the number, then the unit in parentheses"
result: 5 (V)
